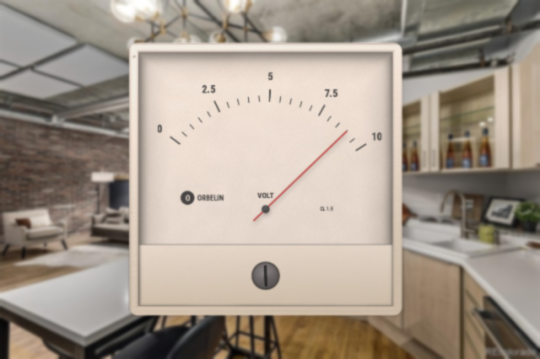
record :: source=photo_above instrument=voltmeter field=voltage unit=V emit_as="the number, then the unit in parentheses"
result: 9 (V)
